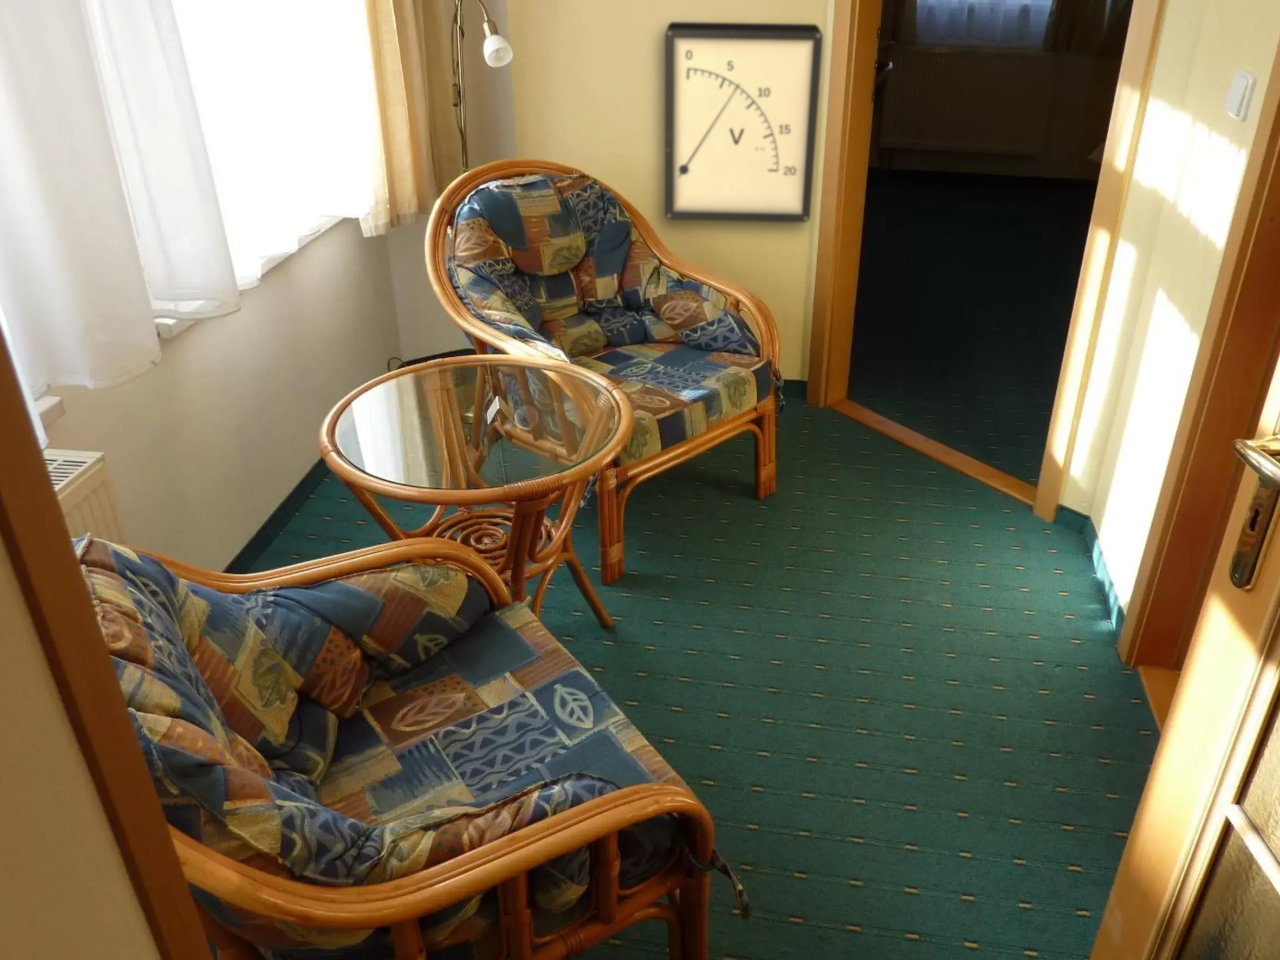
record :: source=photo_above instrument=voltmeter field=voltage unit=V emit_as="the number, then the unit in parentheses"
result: 7 (V)
